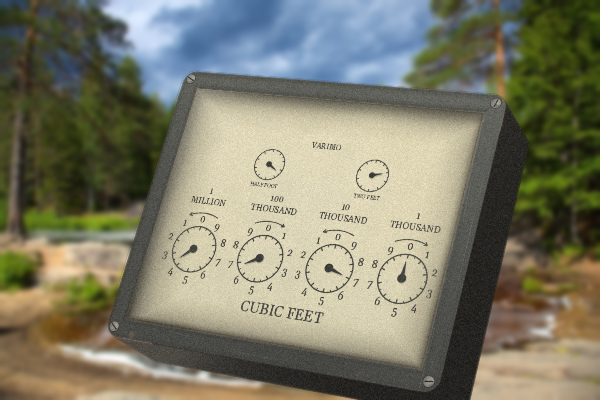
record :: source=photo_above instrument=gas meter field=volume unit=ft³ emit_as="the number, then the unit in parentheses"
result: 367000 (ft³)
